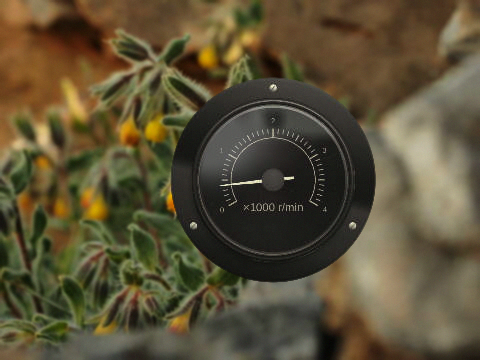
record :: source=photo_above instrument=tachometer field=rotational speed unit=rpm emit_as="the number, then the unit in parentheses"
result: 400 (rpm)
